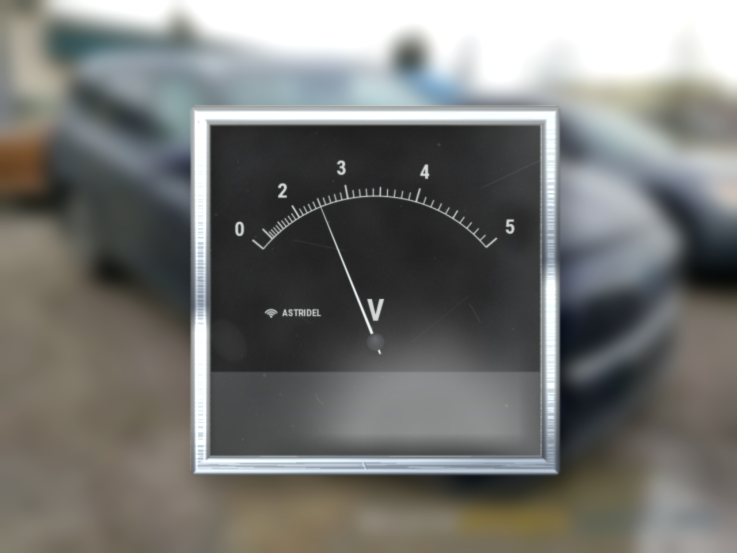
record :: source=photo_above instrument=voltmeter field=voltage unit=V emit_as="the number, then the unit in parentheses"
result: 2.5 (V)
